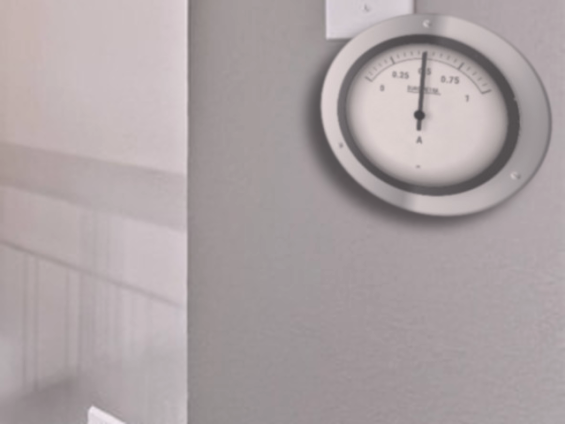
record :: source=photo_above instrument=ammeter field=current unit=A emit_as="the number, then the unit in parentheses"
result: 0.5 (A)
